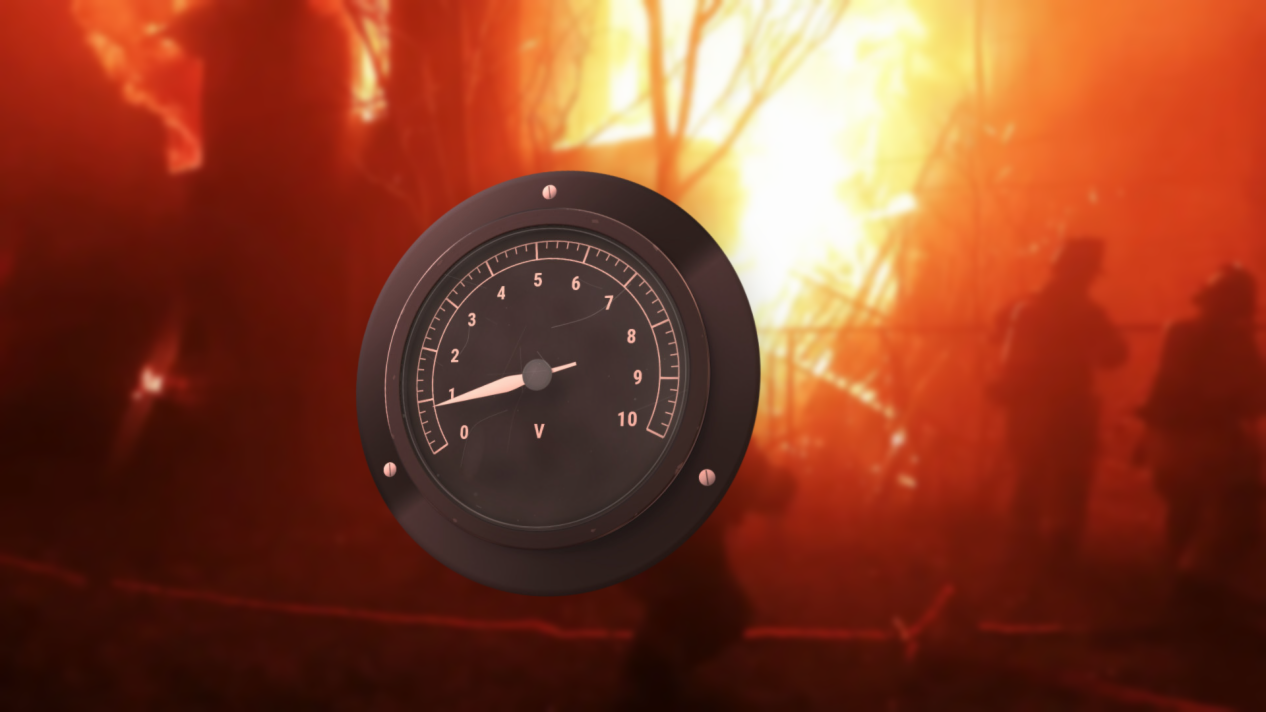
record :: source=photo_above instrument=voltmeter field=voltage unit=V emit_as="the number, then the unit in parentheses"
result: 0.8 (V)
